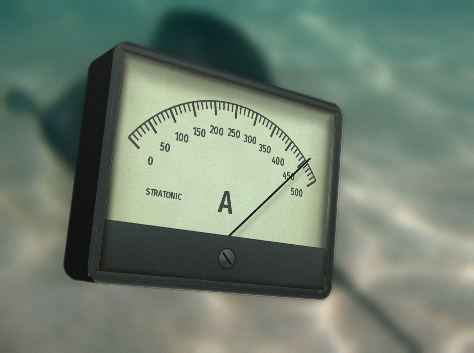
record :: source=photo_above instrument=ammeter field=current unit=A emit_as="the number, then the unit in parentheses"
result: 450 (A)
